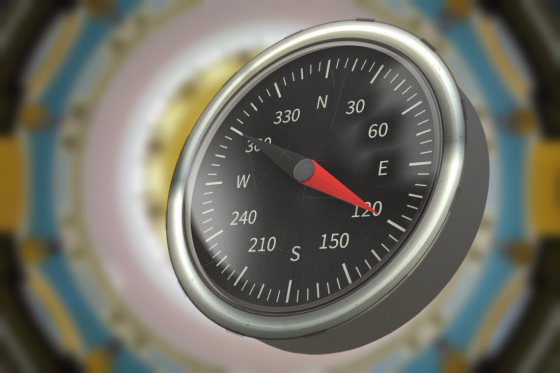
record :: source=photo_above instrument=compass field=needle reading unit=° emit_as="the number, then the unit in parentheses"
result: 120 (°)
